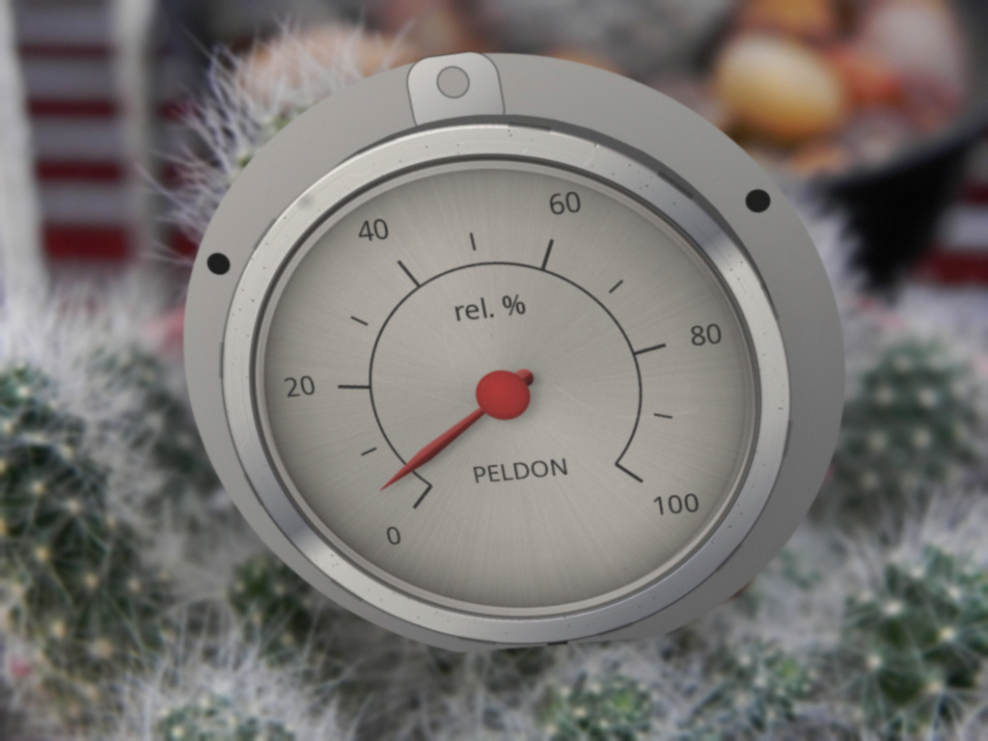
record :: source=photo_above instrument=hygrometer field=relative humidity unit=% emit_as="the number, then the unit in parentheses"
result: 5 (%)
